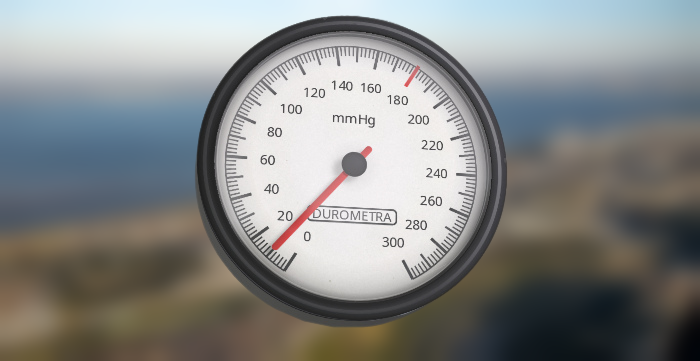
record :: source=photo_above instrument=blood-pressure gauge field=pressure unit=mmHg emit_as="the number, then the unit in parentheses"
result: 10 (mmHg)
